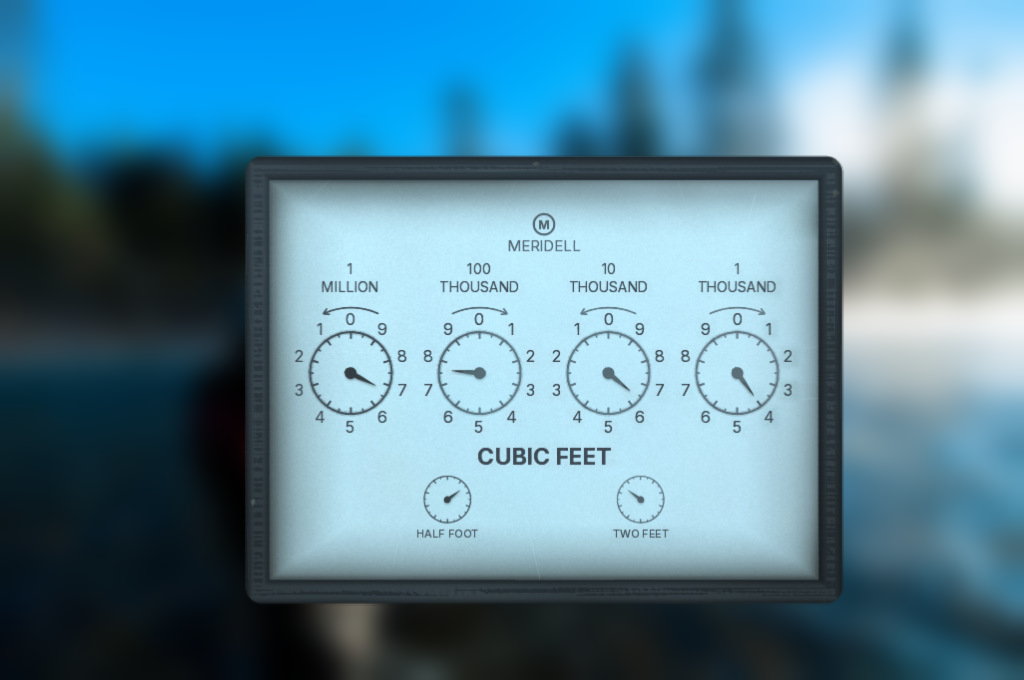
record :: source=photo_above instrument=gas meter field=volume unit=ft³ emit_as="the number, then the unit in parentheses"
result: 676400 (ft³)
